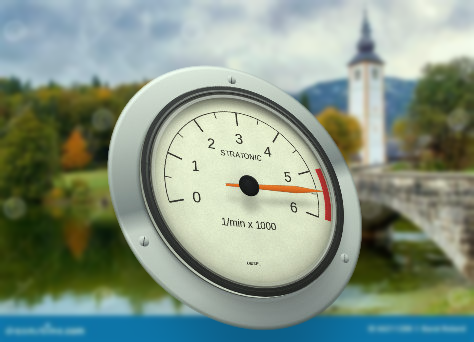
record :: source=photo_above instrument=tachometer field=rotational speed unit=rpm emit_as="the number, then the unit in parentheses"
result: 5500 (rpm)
